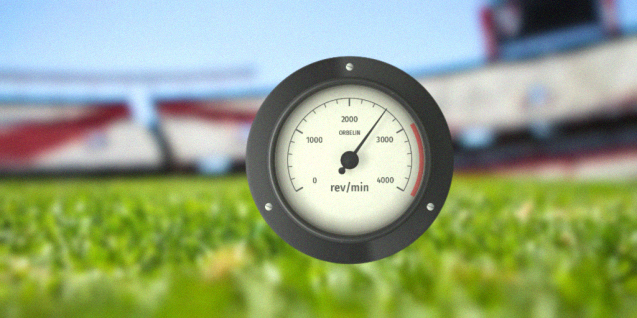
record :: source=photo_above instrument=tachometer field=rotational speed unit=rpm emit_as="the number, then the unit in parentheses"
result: 2600 (rpm)
